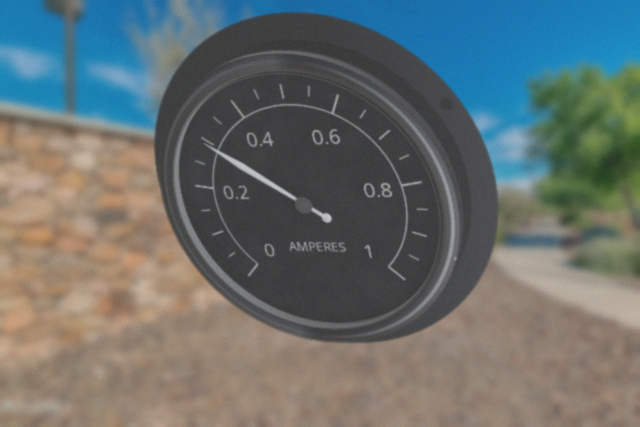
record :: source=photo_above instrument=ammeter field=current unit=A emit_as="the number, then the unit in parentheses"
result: 0.3 (A)
